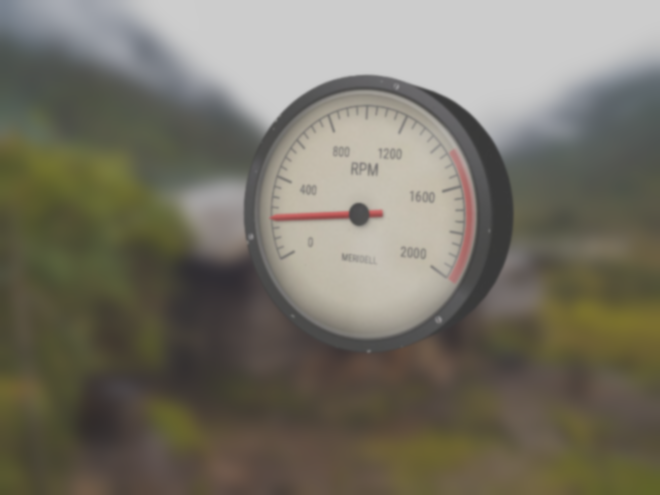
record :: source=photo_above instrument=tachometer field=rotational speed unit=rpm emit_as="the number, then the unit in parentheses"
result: 200 (rpm)
